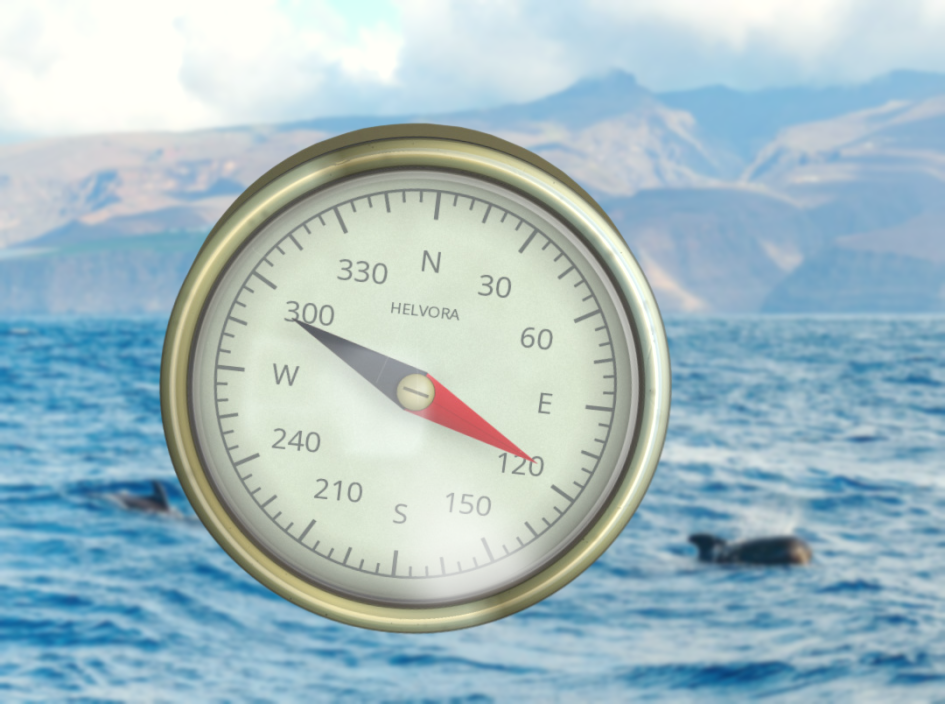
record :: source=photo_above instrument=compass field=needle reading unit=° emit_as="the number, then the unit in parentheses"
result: 115 (°)
